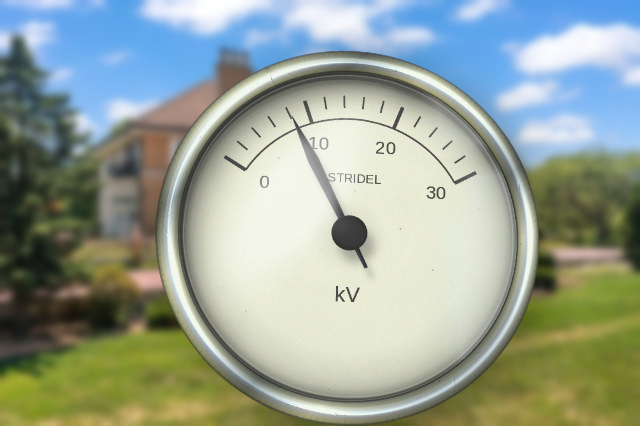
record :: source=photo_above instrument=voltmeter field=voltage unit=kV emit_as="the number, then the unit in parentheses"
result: 8 (kV)
